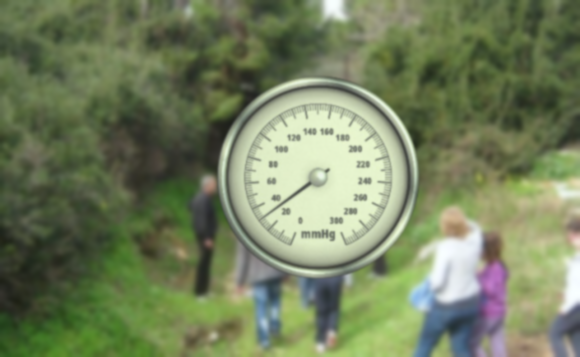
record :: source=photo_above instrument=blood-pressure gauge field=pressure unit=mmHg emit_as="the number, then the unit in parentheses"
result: 30 (mmHg)
